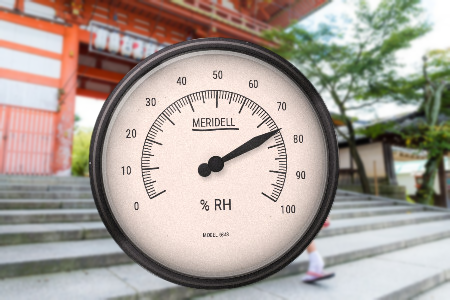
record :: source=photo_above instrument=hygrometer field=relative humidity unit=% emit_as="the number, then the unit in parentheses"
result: 75 (%)
